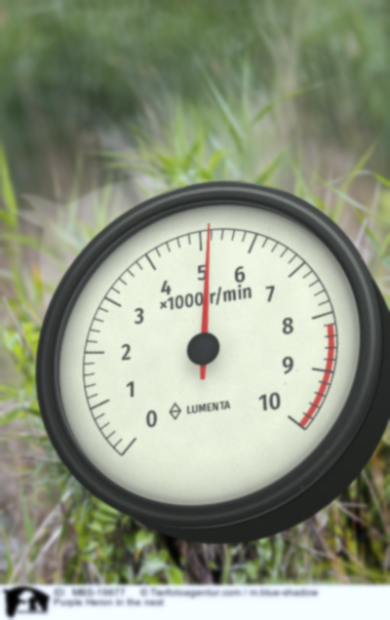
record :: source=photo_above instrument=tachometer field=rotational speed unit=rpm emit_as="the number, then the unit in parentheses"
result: 5200 (rpm)
